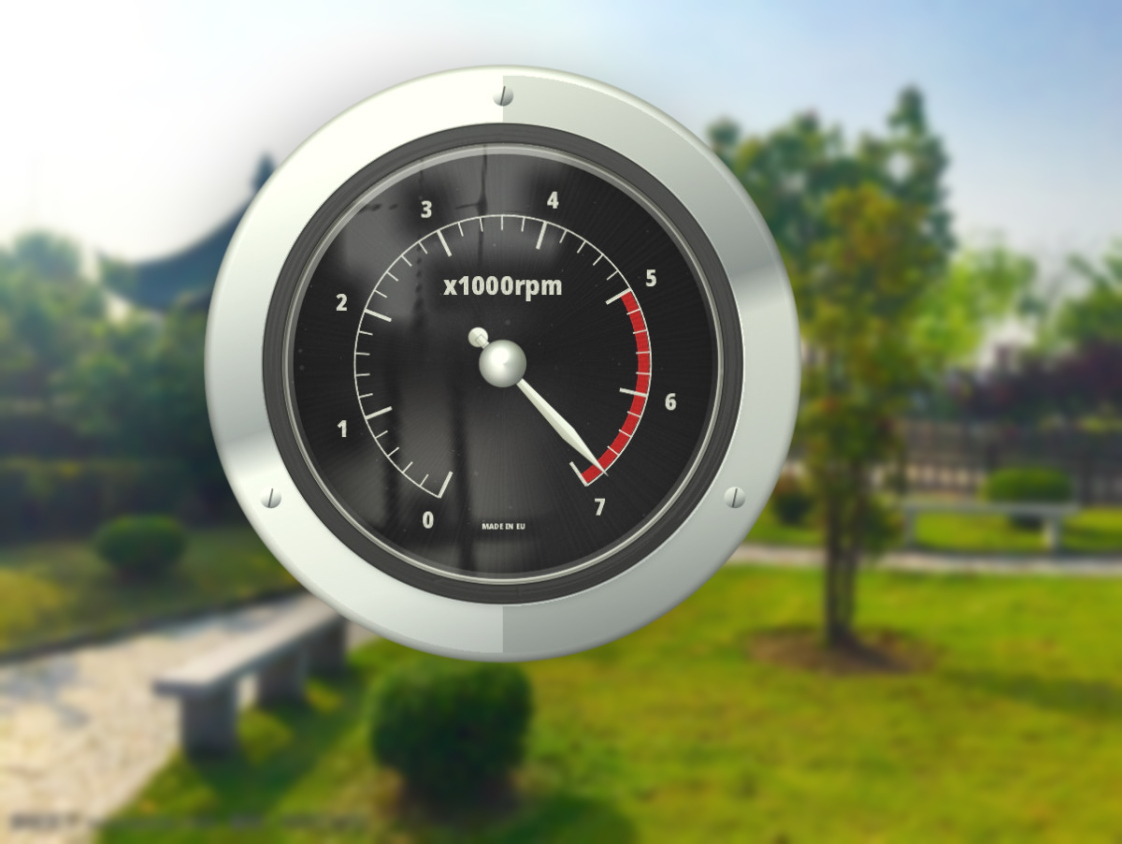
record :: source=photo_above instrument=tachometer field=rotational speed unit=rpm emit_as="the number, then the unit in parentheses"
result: 6800 (rpm)
